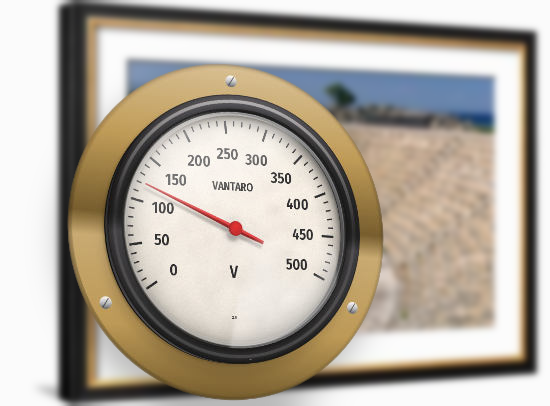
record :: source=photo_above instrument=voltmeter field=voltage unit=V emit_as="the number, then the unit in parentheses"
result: 120 (V)
